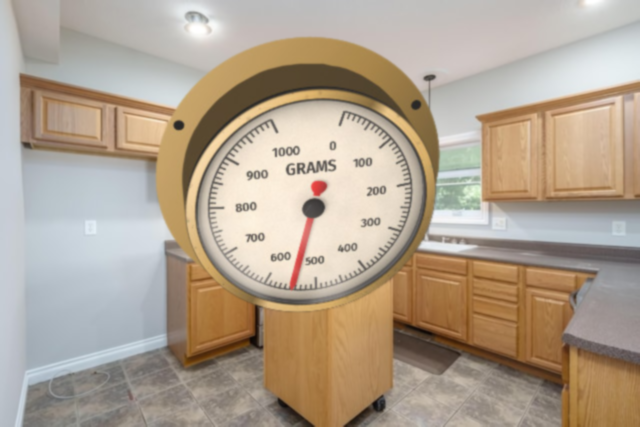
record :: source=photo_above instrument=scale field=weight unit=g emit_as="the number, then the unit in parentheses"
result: 550 (g)
